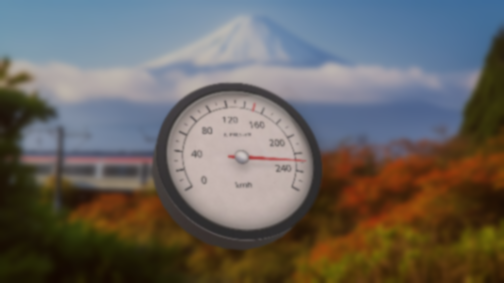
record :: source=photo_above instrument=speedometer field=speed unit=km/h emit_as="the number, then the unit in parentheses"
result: 230 (km/h)
